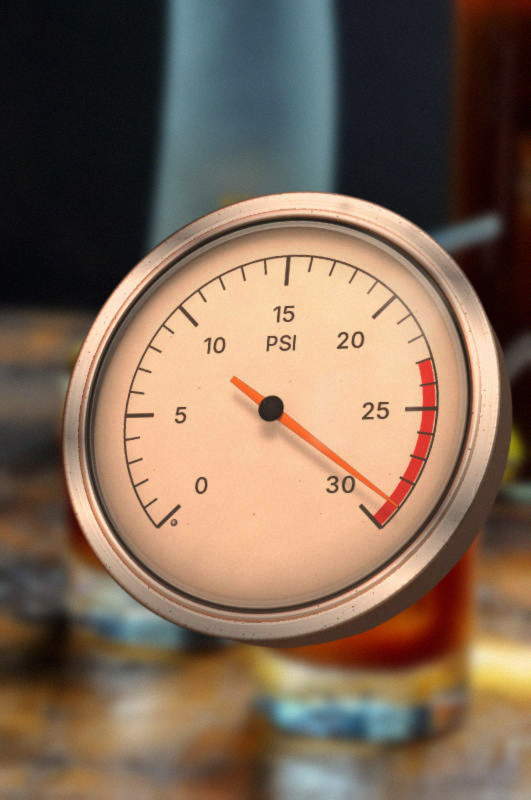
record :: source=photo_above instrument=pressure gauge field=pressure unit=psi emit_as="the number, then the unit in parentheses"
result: 29 (psi)
